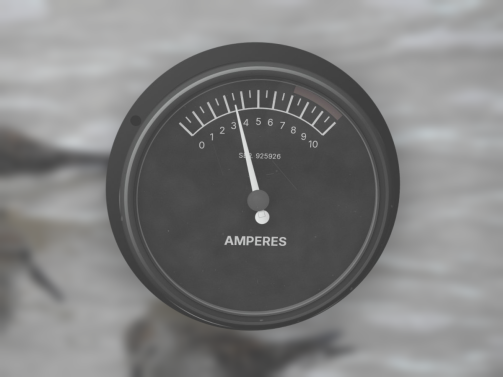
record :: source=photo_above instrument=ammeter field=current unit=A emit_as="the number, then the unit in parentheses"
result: 3.5 (A)
